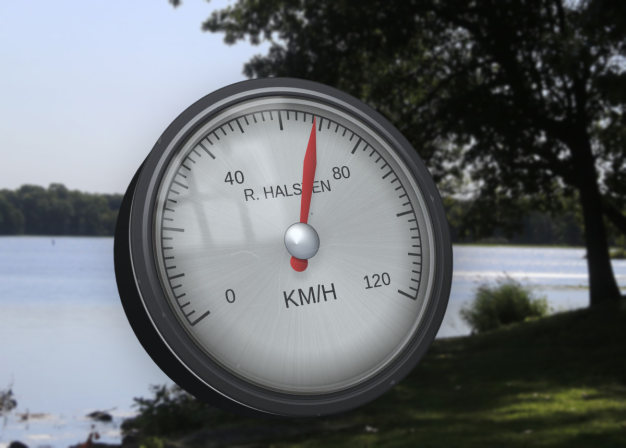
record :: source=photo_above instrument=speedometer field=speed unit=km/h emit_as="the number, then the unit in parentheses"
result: 68 (km/h)
